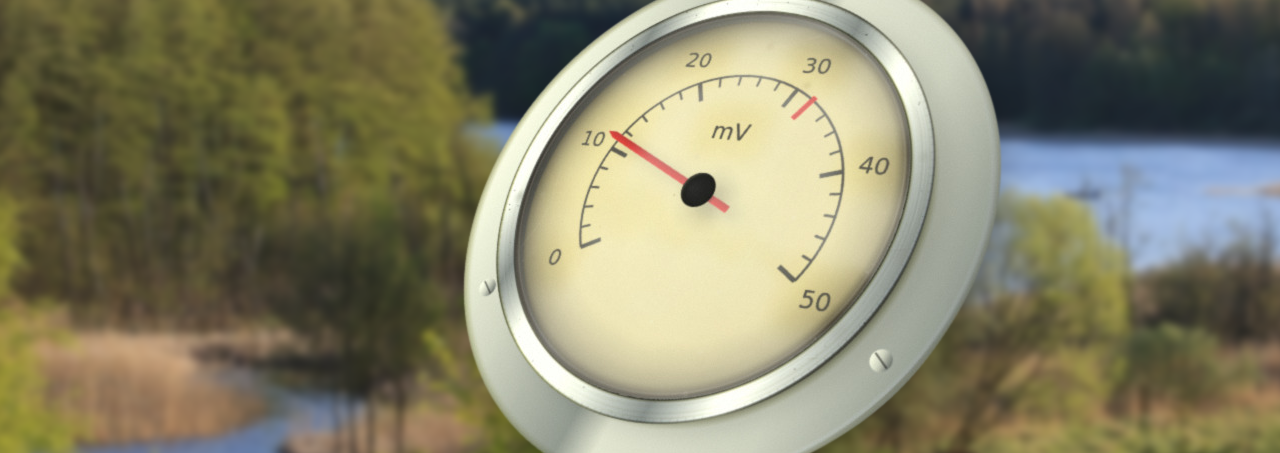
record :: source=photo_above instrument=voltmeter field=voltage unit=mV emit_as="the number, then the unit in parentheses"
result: 11 (mV)
